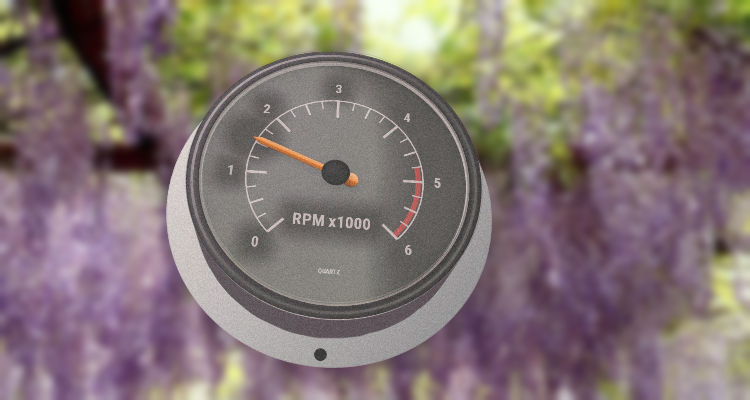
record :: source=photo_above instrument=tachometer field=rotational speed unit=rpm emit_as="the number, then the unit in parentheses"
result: 1500 (rpm)
